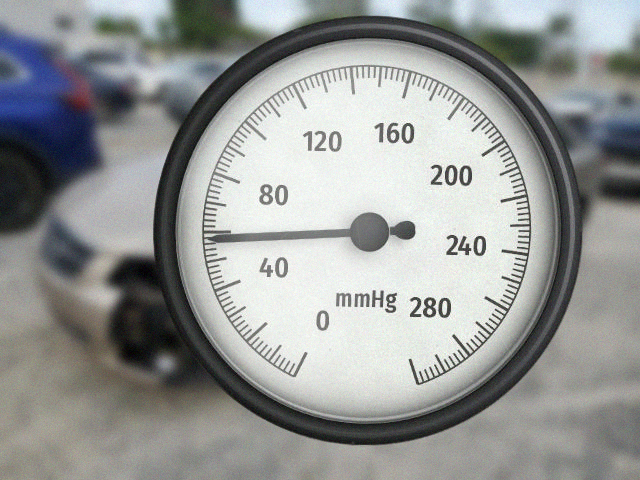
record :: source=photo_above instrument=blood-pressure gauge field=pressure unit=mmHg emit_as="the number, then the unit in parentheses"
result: 58 (mmHg)
